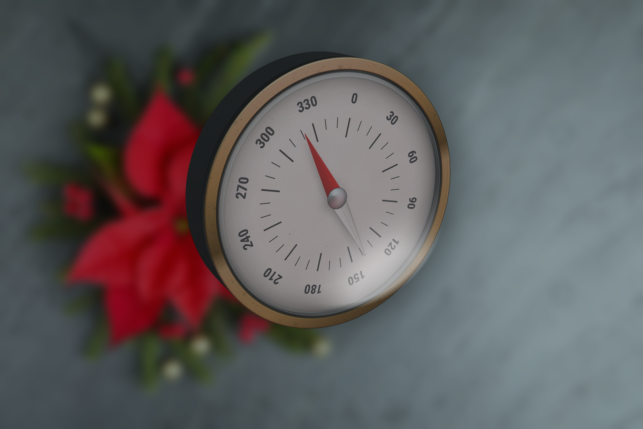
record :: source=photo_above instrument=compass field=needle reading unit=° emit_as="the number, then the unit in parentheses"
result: 320 (°)
